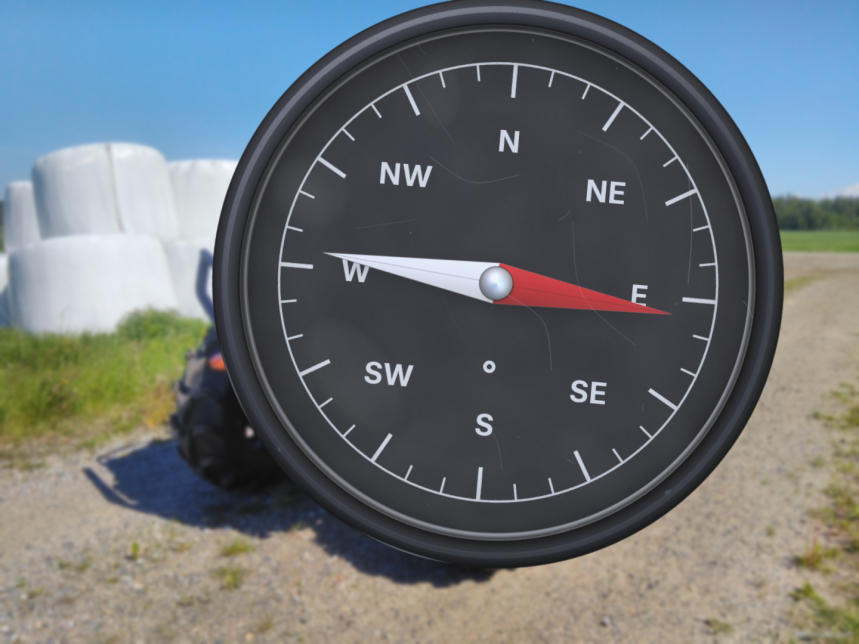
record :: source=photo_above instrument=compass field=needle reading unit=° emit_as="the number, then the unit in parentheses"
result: 95 (°)
